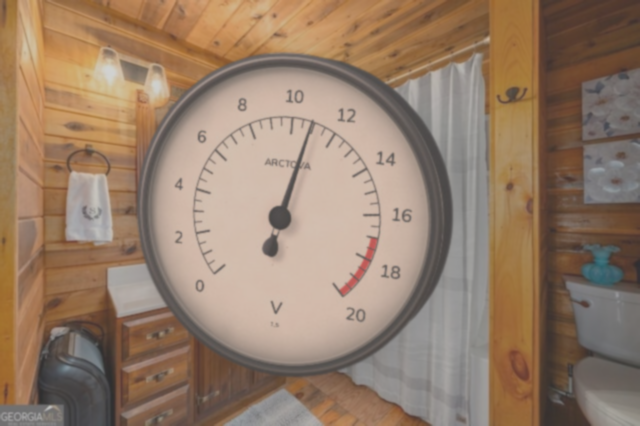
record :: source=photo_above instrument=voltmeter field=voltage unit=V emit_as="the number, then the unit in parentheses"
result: 11 (V)
